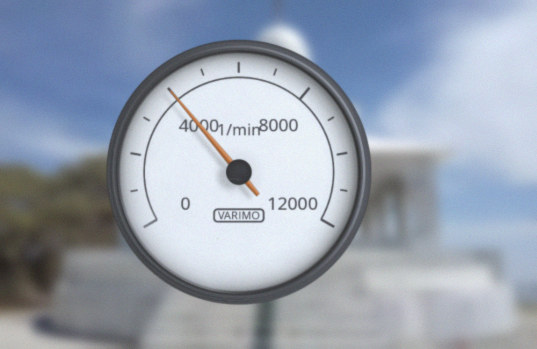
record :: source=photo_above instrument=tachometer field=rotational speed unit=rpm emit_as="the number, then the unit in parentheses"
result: 4000 (rpm)
